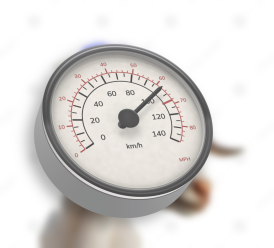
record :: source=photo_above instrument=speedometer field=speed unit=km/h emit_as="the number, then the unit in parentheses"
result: 100 (km/h)
